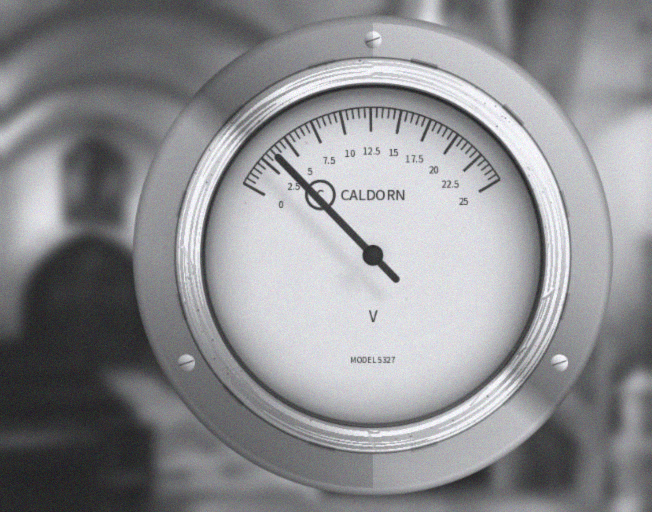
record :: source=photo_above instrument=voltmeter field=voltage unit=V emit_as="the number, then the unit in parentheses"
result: 3.5 (V)
